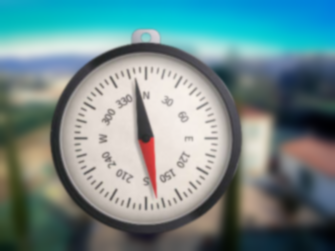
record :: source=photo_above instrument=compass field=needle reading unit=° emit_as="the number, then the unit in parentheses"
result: 170 (°)
